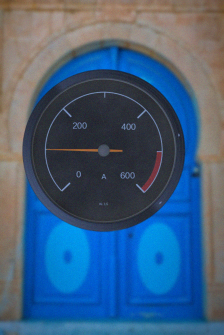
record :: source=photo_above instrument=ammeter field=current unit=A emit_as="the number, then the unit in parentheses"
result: 100 (A)
